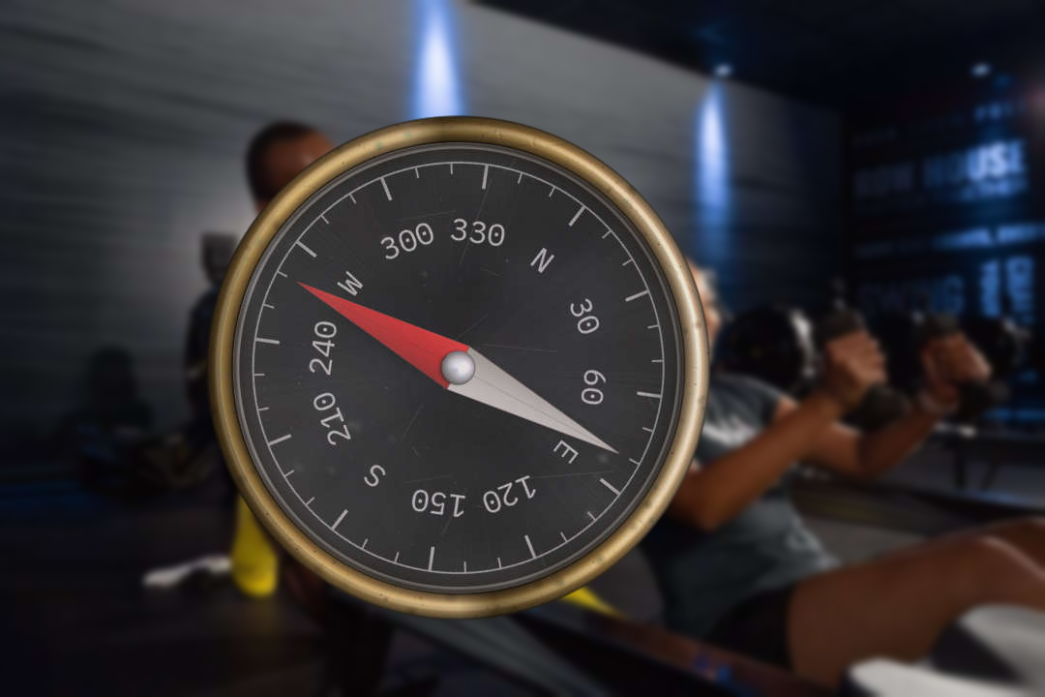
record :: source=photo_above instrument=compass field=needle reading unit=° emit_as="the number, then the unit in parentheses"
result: 260 (°)
